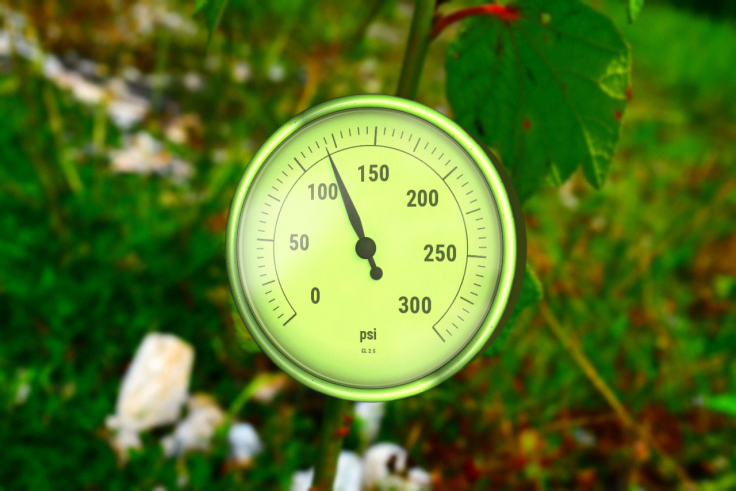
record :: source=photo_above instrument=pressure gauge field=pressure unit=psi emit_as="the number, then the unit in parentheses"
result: 120 (psi)
